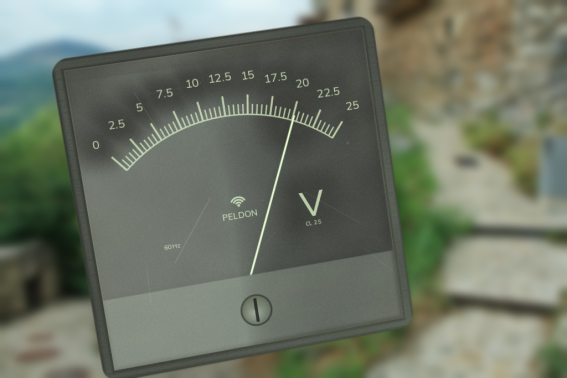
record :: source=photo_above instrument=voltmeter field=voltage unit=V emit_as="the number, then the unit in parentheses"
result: 20 (V)
